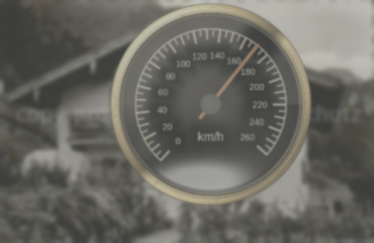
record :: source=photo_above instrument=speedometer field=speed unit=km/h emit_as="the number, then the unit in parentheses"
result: 170 (km/h)
